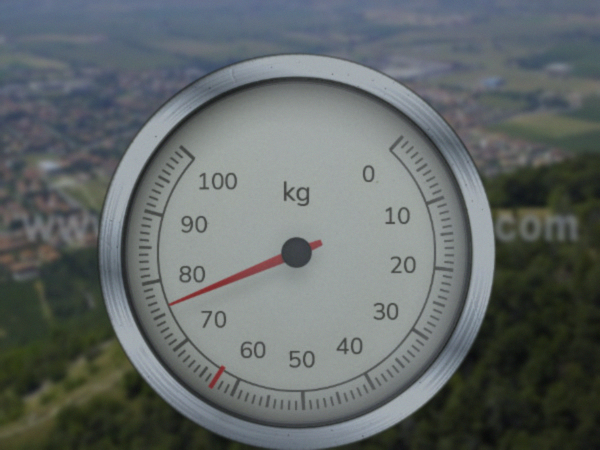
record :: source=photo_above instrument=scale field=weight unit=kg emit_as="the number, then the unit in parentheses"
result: 76 (kg)
